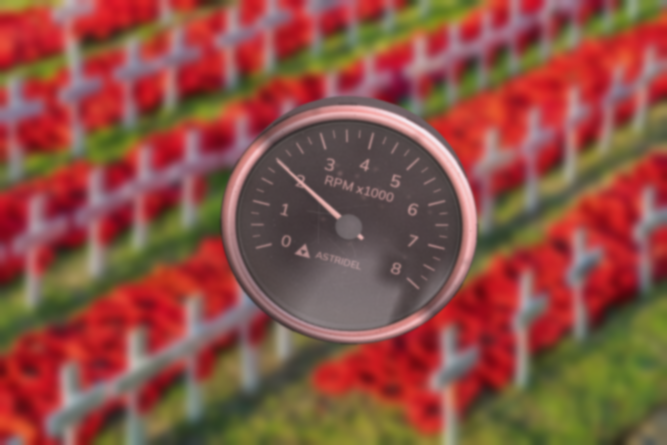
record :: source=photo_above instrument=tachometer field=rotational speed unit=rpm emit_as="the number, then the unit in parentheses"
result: 2000 (rpm)
